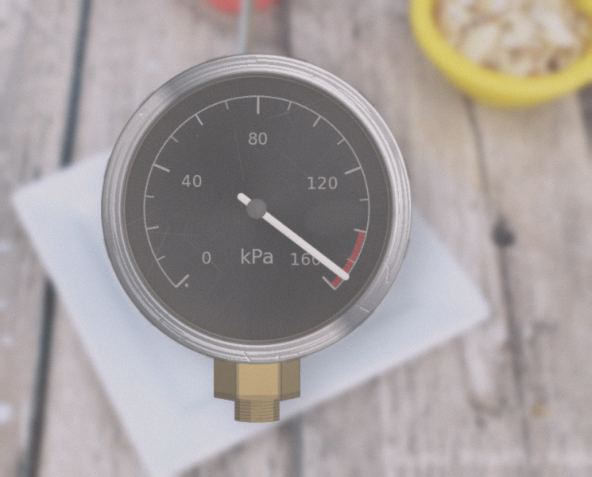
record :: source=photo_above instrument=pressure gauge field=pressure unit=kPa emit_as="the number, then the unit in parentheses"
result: 155 (kPa)
